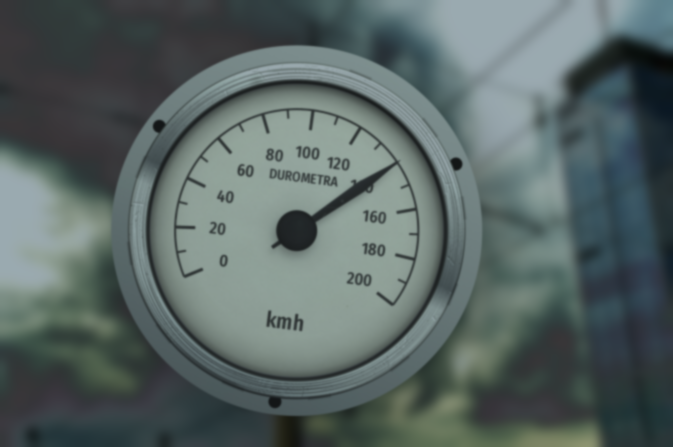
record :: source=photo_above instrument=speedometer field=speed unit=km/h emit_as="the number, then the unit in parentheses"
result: 140 (km/h)
